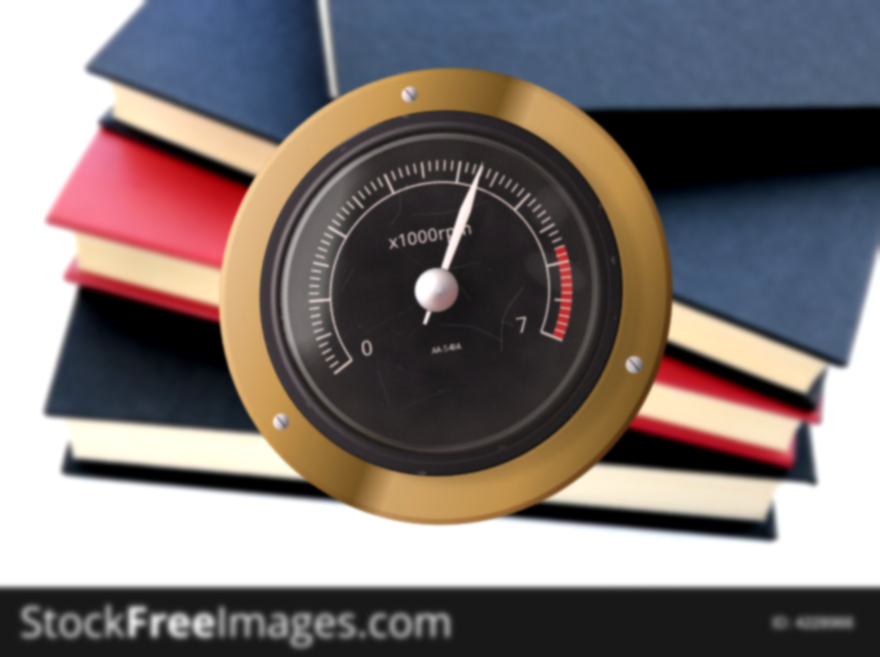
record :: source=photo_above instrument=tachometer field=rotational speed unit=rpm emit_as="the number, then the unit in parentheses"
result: 4300 (rpm)
